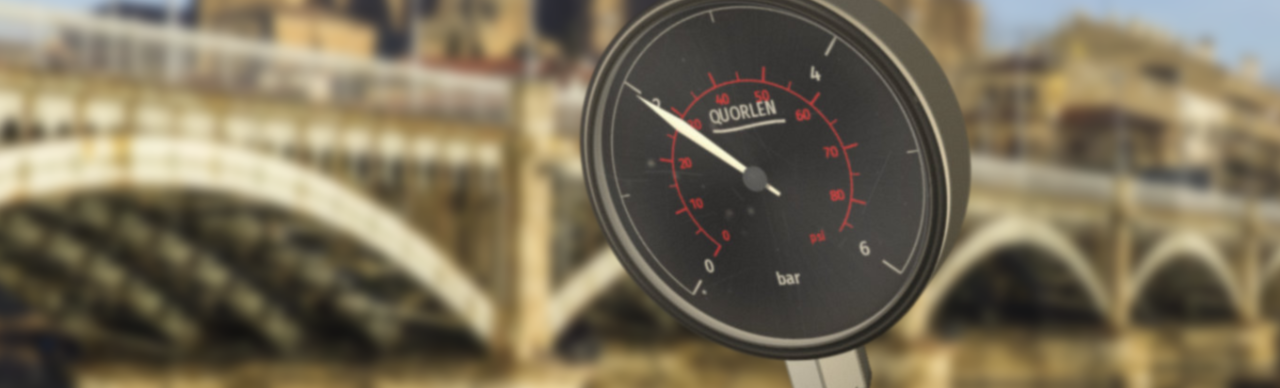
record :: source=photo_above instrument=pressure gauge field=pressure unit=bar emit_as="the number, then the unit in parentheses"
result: 2 (bar)
